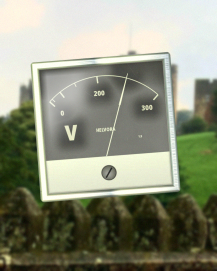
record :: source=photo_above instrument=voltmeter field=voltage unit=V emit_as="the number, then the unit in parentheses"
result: 250 (V)
